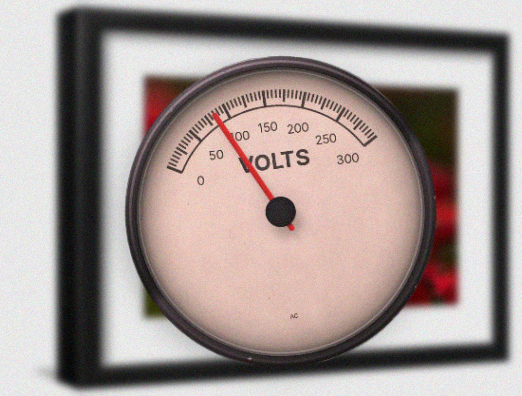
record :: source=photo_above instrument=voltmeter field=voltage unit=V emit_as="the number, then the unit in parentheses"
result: 85 (V)
